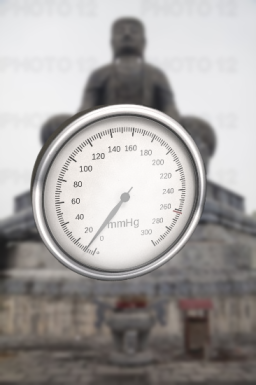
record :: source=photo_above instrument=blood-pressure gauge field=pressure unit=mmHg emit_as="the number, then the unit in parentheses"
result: 10 (mmHg)
